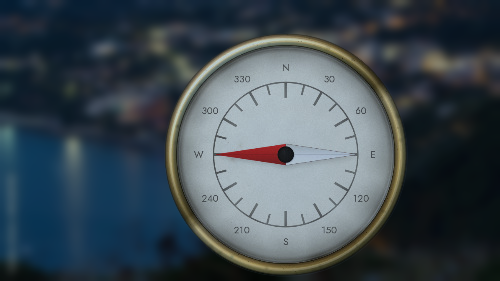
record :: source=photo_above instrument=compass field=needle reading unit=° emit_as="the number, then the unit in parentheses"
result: 270 (°)
